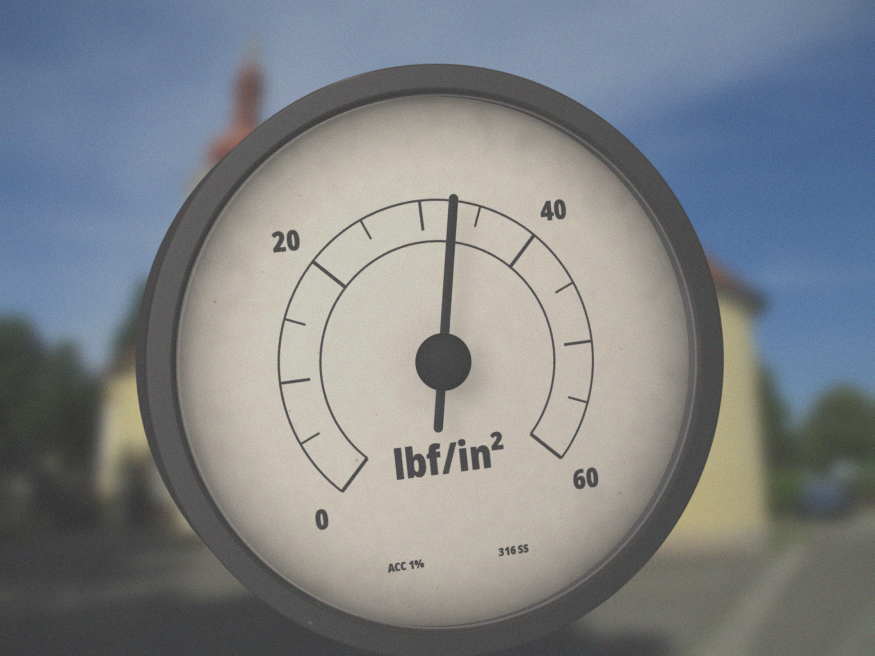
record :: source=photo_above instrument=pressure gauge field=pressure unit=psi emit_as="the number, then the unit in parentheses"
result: 32.5 (psi)
